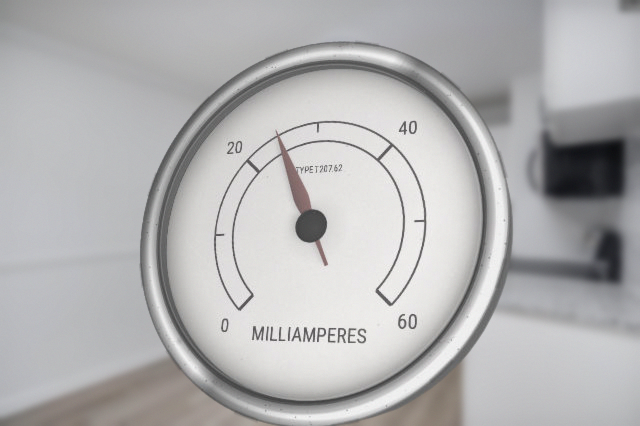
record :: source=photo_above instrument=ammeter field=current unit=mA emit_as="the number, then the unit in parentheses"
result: 25 (mA)
